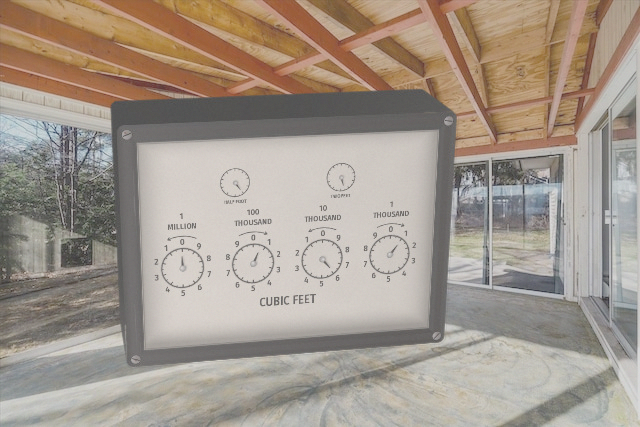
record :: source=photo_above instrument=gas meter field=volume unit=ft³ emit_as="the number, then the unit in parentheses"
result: 6100 (ft³)
